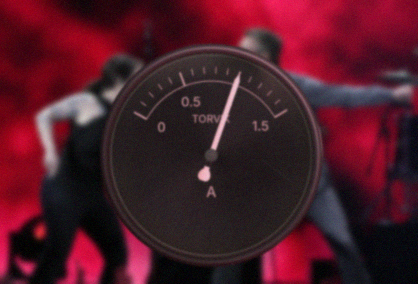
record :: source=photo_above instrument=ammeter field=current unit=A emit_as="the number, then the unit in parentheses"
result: 1 (A)
